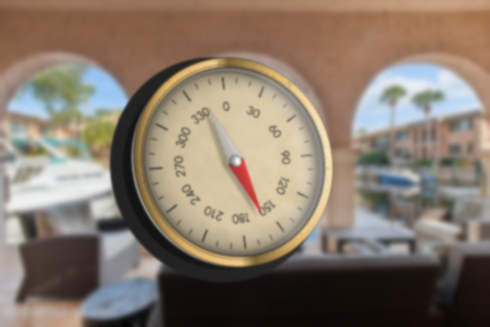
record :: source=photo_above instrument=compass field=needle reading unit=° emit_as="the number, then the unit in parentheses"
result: 160 (°)
